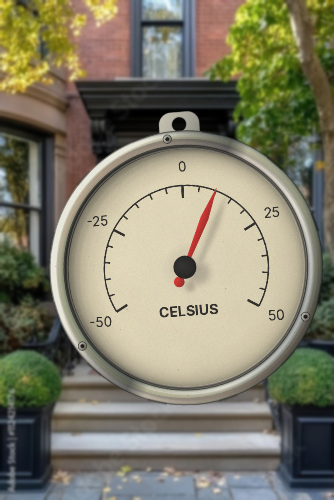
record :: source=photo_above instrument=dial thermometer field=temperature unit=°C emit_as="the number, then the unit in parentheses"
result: 10 (°C)
